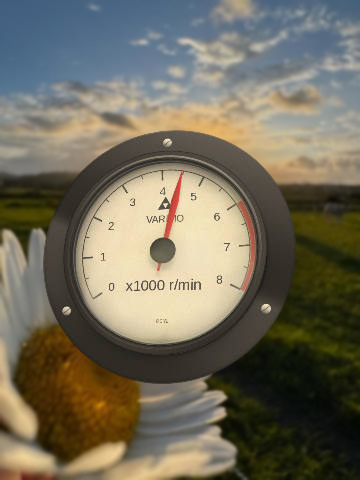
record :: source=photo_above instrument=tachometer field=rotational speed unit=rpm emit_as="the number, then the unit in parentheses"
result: 4500 (rpm)
